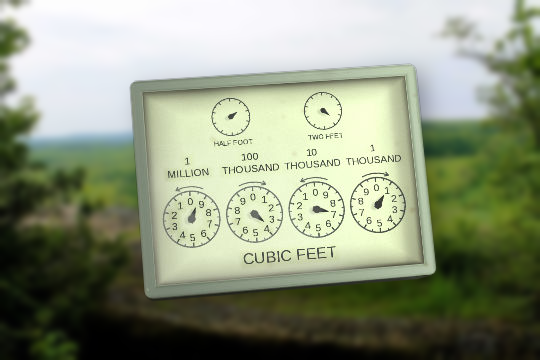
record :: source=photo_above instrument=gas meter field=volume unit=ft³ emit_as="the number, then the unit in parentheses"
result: 937100 (ft³)
